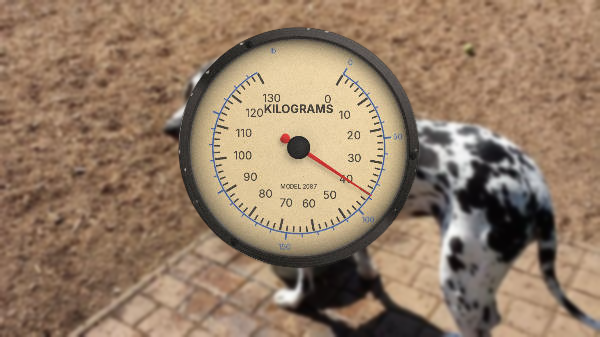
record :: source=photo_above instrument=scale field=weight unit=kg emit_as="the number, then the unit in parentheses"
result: 40 (kg)
